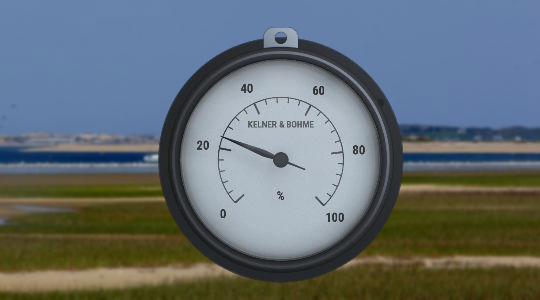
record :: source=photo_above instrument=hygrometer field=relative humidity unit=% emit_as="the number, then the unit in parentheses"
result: 24 (%)
